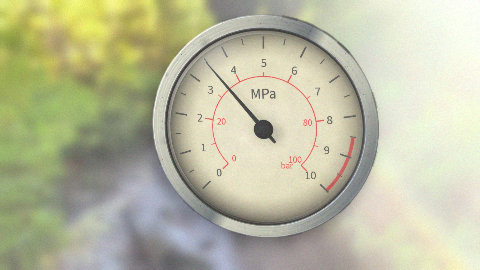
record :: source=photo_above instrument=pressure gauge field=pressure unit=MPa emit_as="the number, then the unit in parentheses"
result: 3.5 (MPa)
